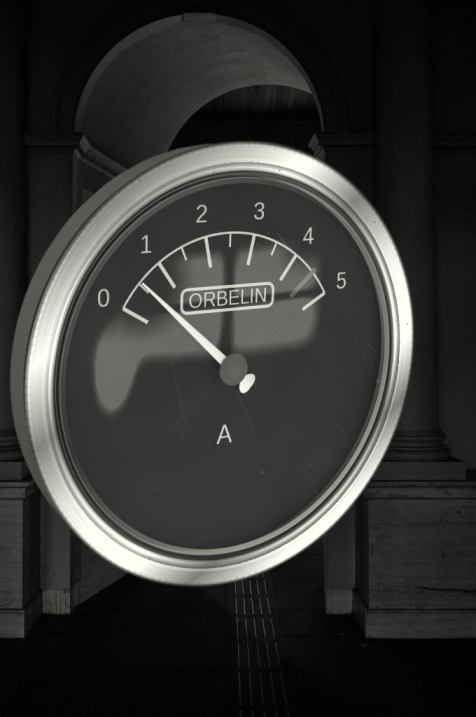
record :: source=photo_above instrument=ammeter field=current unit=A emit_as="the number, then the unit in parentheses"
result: 0.5 (A)
